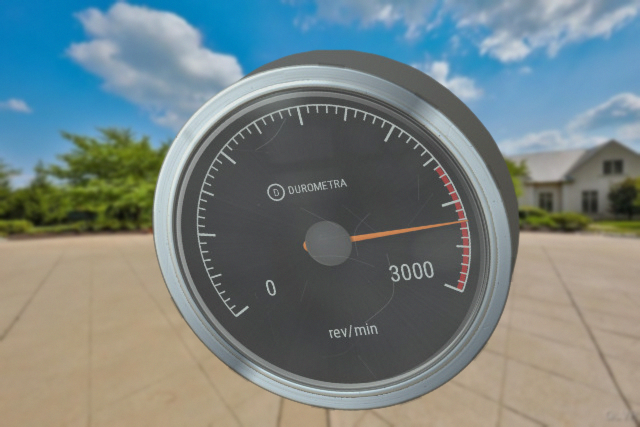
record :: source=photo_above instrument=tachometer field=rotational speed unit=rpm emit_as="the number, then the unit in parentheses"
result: 2600 (rpm)
